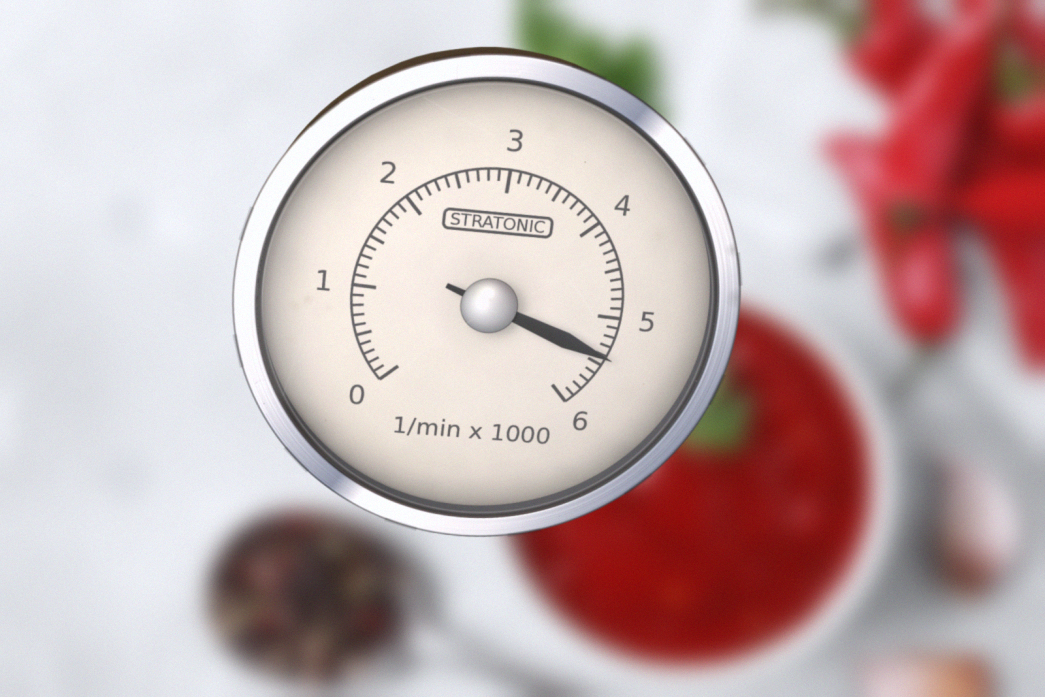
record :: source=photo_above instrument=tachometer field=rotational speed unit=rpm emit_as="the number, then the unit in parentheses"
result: 5400 (rpm)
